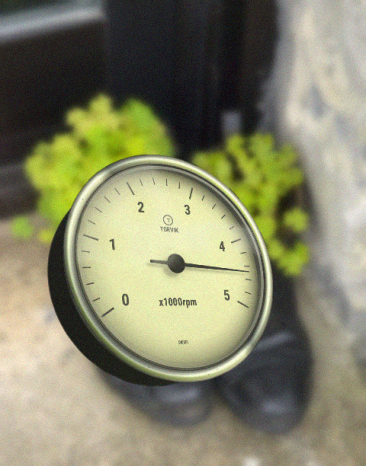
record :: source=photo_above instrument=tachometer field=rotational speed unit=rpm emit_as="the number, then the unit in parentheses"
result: 4500 (rpm)
